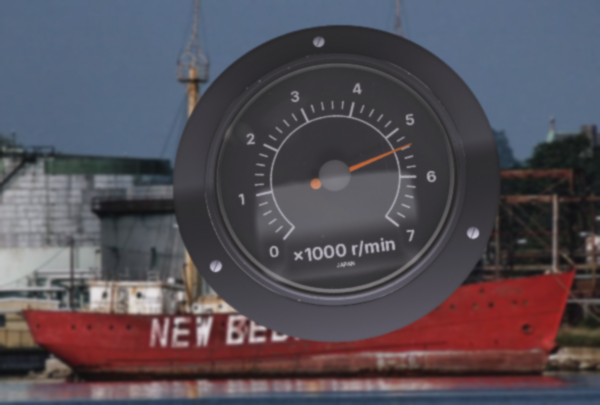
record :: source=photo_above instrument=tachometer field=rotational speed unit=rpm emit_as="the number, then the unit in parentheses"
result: 5400 (rpm)
